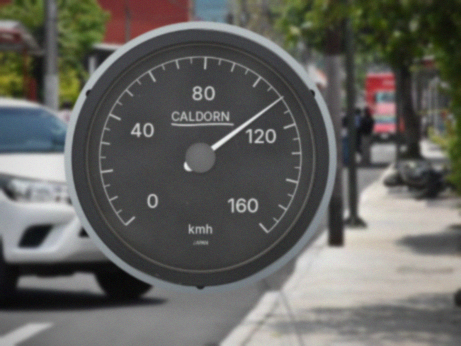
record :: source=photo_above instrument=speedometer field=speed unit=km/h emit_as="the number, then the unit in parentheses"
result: 110 (km/h)
